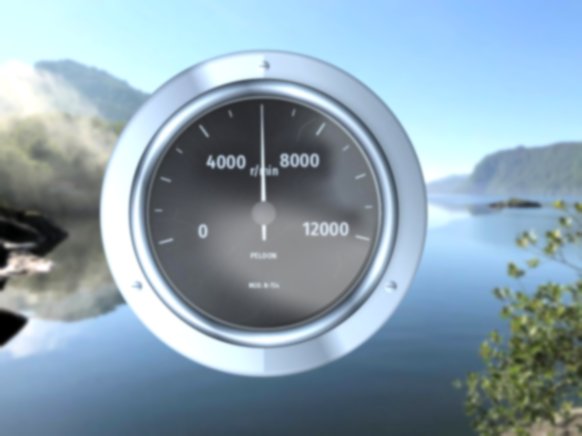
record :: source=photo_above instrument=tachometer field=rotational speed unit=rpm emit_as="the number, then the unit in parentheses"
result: 6000 (rpm)
